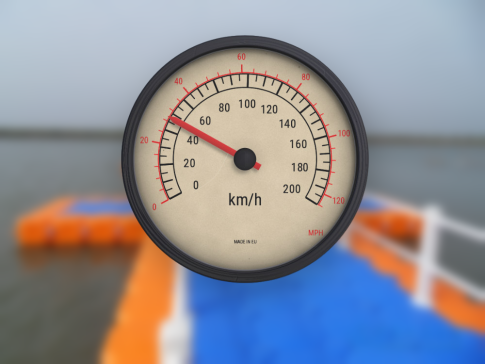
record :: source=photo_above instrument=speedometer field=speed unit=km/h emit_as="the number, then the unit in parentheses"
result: 47.5 (km/h)
